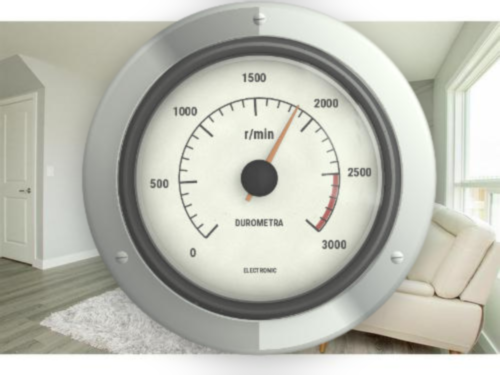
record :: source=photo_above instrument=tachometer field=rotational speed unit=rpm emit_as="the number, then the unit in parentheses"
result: 1850 (rpm)
